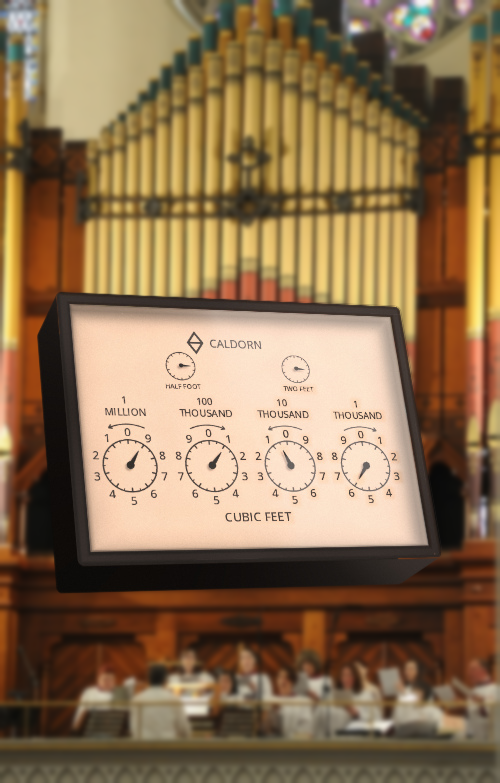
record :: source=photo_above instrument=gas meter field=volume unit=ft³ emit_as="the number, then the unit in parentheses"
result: 910600 (ft³)
